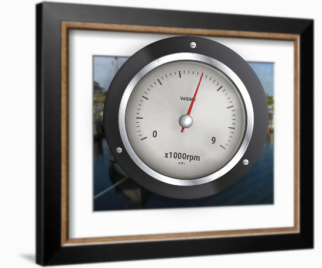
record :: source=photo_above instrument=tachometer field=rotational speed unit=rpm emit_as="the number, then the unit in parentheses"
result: 5000 (rpm)
